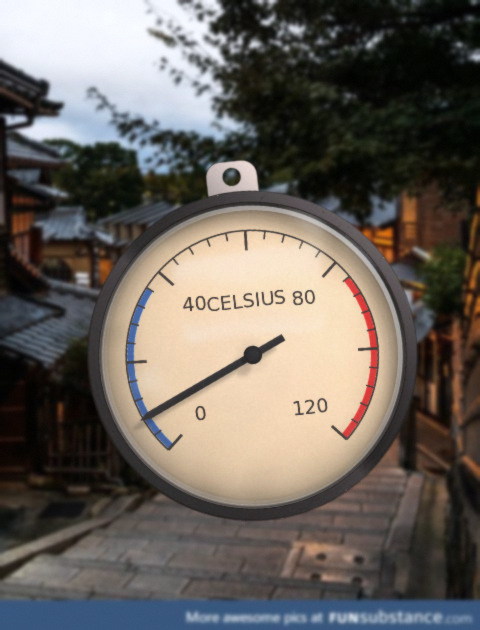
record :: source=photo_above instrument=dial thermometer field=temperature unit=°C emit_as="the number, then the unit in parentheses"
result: 8 (°C)
